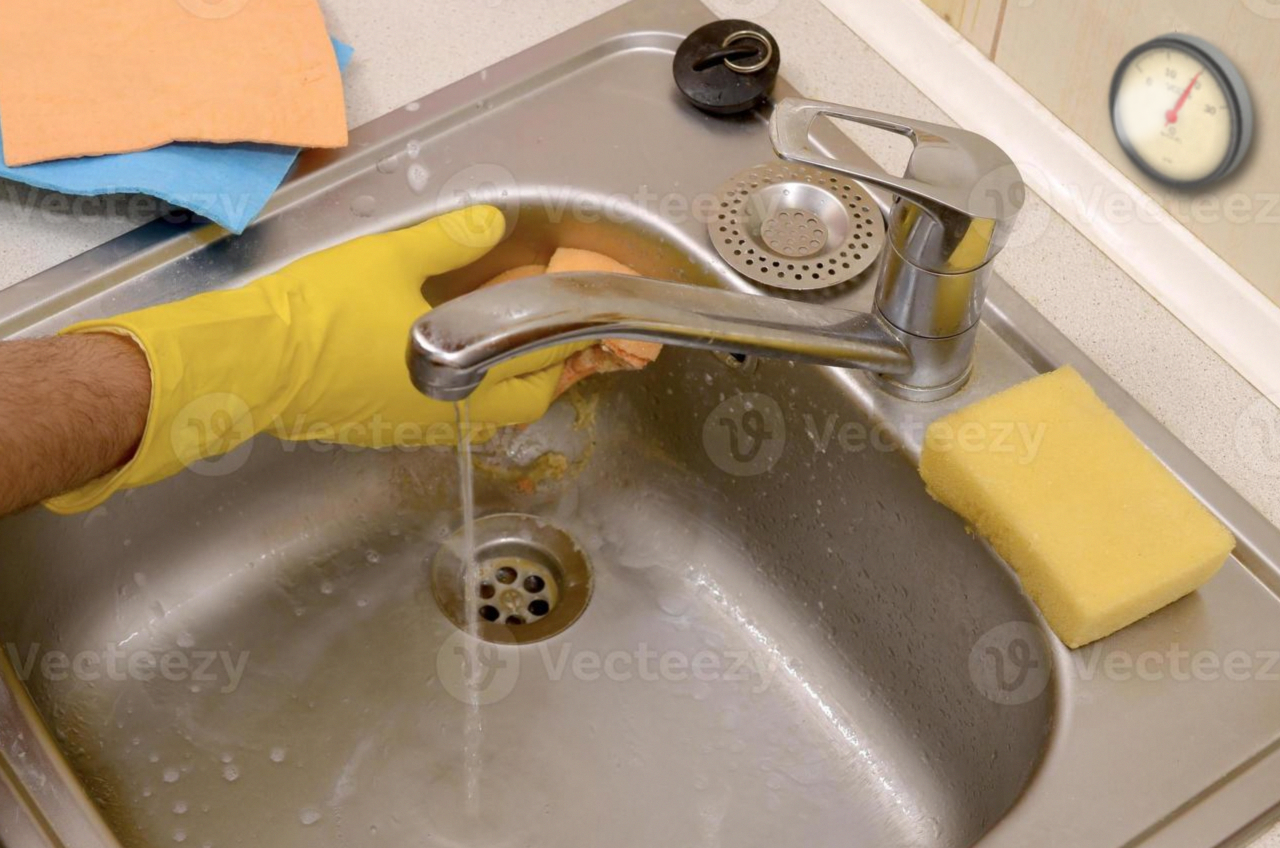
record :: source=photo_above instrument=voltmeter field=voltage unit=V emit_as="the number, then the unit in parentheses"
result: 20 (V)
